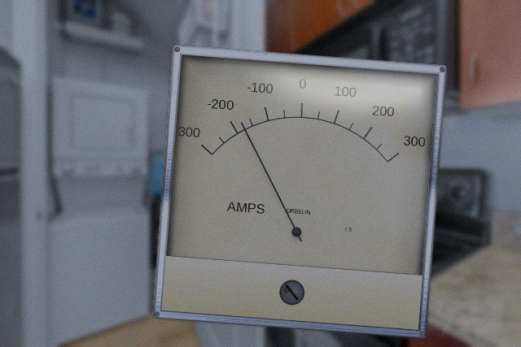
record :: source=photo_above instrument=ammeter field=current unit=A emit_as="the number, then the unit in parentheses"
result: -175 (A)
